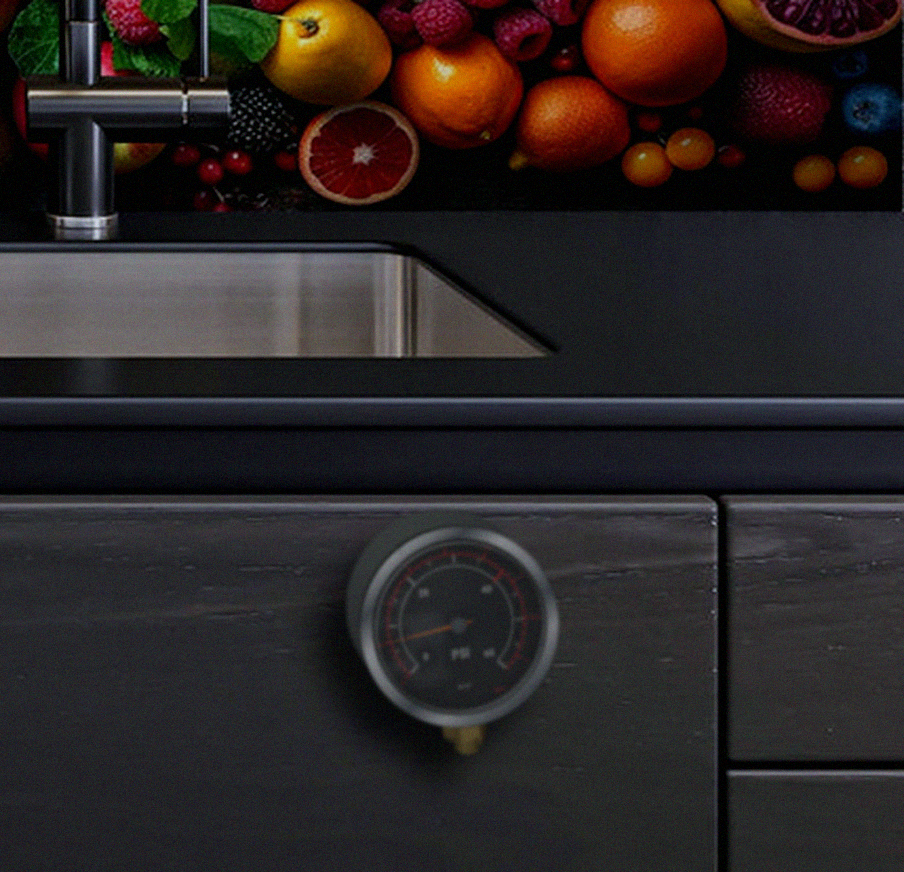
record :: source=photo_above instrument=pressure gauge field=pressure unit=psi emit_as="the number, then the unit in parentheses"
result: 7.5 (psi)
